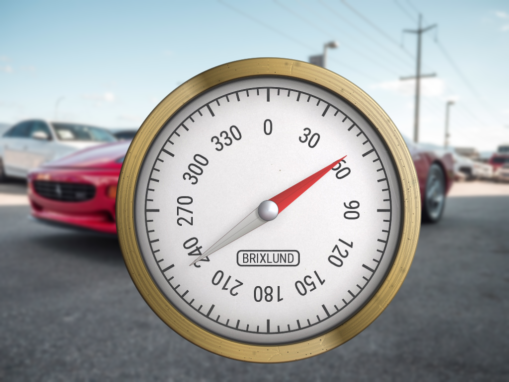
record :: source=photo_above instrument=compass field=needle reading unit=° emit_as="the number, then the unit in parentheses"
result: 55 (°)
